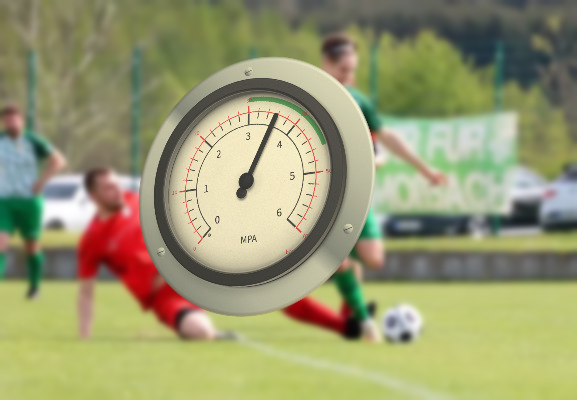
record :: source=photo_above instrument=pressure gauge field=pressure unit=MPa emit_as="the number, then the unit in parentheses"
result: 3.6 (MPa)
